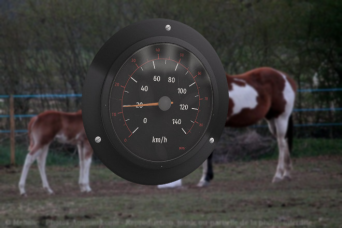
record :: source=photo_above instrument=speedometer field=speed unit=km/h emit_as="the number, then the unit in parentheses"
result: 20 (km/h)
